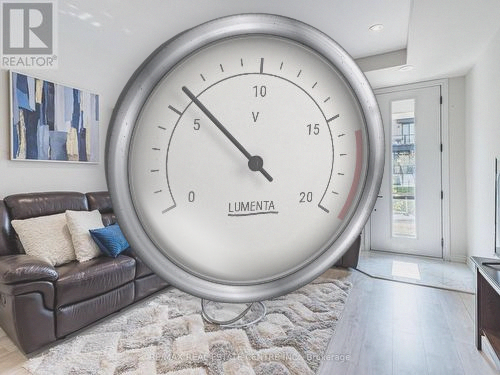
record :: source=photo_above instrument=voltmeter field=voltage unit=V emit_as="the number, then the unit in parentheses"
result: 6 (V)
